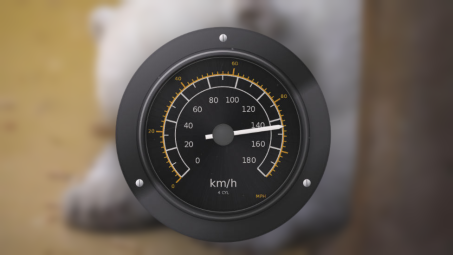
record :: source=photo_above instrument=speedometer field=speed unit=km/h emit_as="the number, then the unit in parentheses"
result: 145 (km/h)
